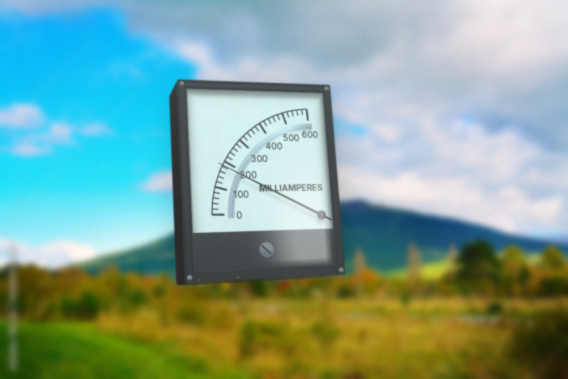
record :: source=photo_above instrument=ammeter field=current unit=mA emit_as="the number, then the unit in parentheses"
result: 180 (mA)
